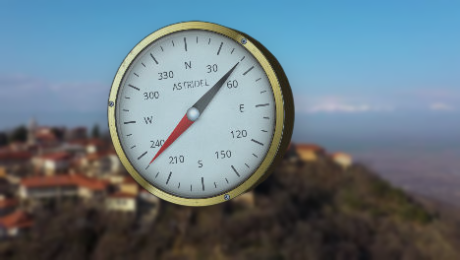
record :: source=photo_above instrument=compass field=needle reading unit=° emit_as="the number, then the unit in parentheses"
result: 230 (°)
